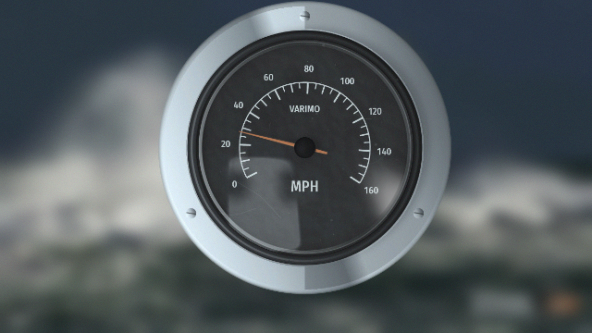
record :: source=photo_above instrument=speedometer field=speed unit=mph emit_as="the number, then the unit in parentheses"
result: 27.5 (mph)
